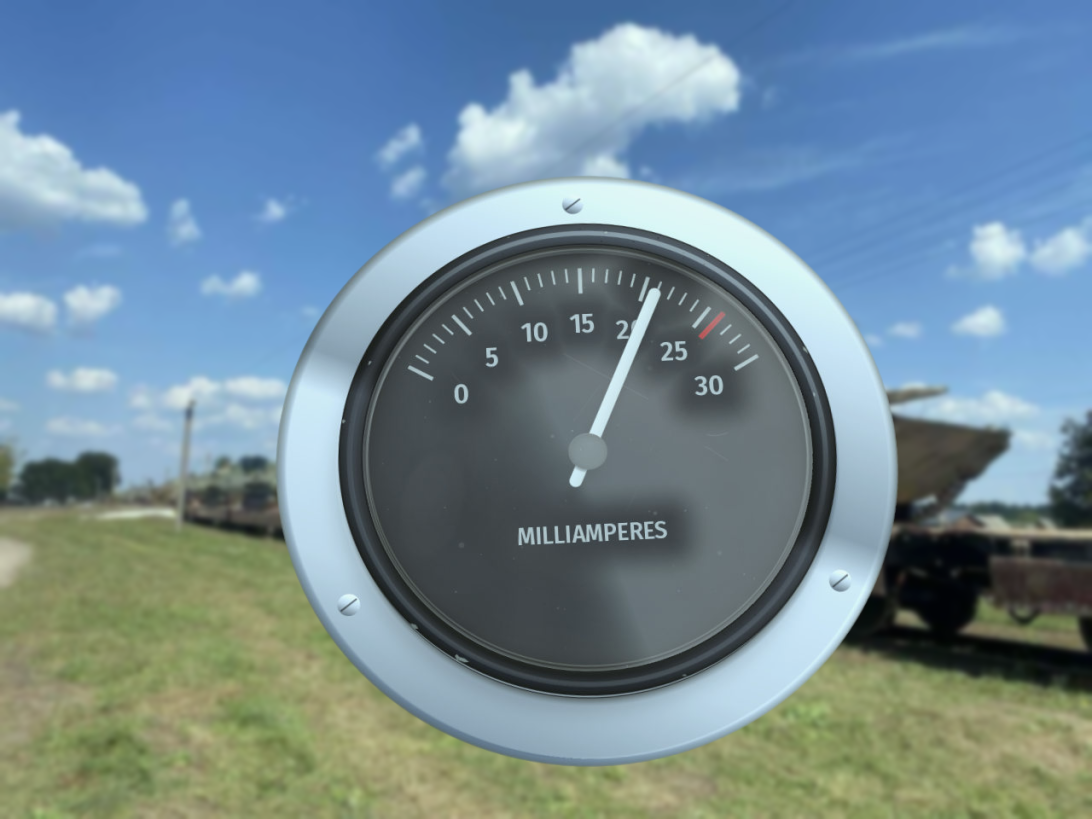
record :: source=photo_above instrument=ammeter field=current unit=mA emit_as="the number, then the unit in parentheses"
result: 21 (mA)
